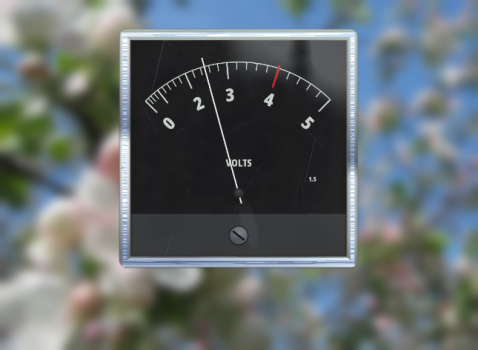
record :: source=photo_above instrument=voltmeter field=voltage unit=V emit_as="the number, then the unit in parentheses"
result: 2.5 (V)
